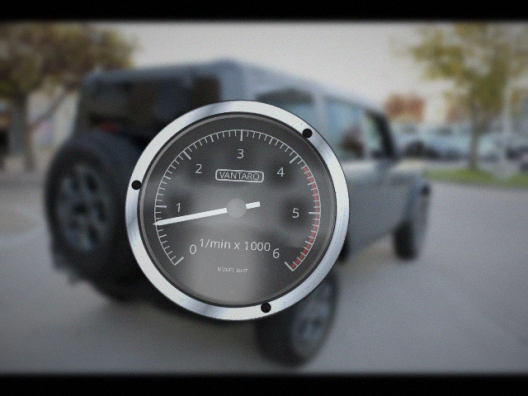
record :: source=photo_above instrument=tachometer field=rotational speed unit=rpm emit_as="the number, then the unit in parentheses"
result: 700 (rpm)
